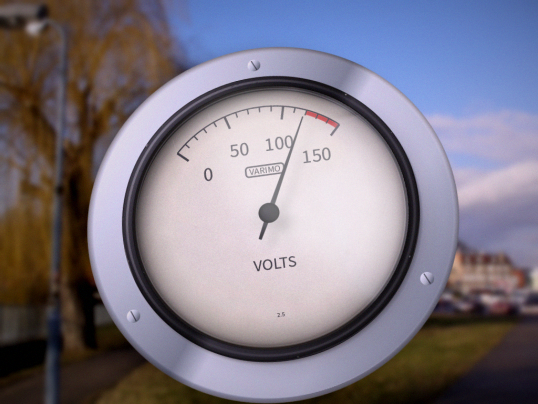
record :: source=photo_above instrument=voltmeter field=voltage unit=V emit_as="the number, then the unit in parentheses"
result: 120 (V)
